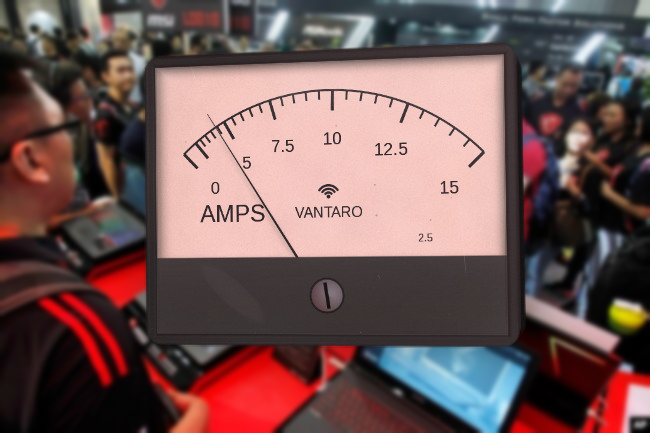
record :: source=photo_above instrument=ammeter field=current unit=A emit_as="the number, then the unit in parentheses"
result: 4.5 (A)
